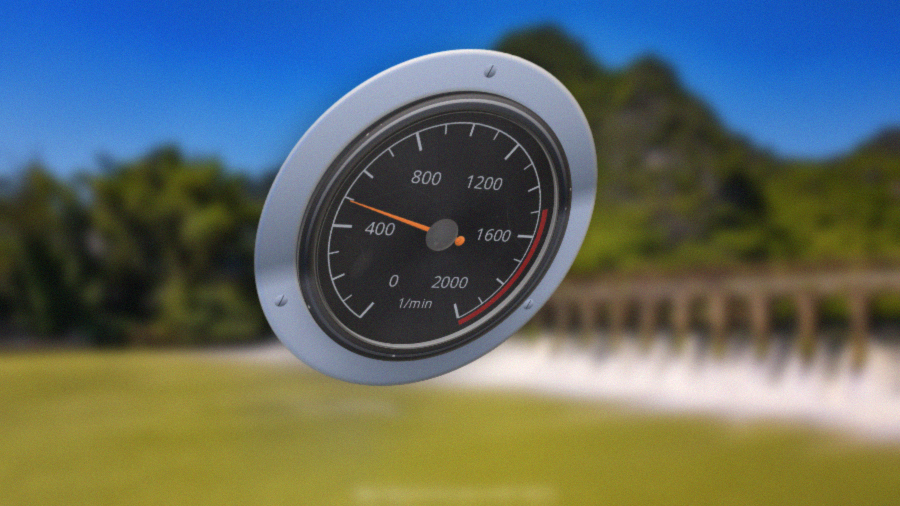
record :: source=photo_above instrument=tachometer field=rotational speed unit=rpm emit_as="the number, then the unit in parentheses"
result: 500 (rpm)
